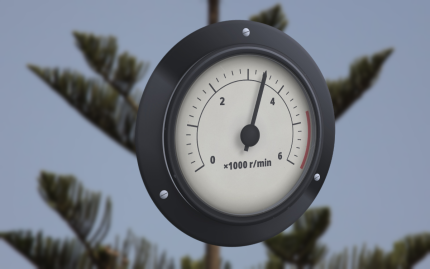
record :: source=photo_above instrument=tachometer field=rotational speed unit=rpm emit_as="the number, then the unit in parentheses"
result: 3400 (rpm)
